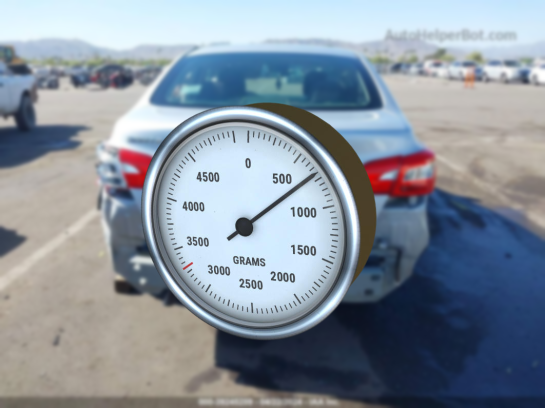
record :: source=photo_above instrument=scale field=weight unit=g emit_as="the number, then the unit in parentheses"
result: 700 (g)
